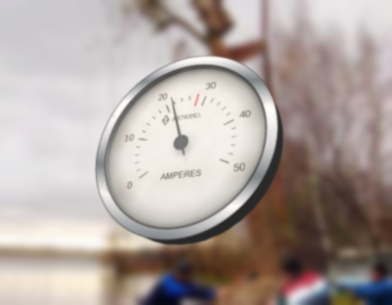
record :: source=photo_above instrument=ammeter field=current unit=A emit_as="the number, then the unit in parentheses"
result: 22 (A)
